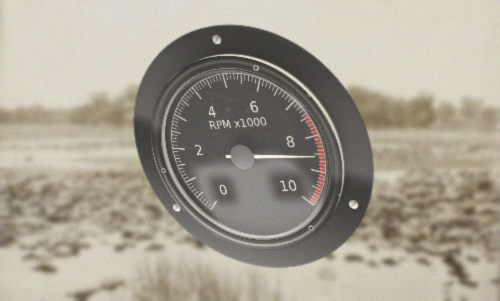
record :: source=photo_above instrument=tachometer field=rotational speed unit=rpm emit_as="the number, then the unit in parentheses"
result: 8500 (rpm)
